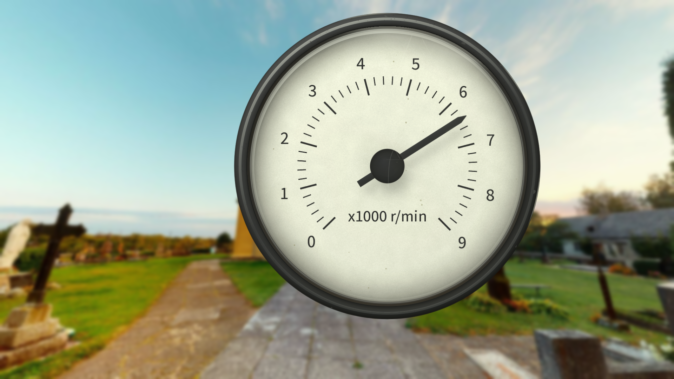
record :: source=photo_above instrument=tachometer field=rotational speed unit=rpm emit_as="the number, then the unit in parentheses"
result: 6400 (rpm)
